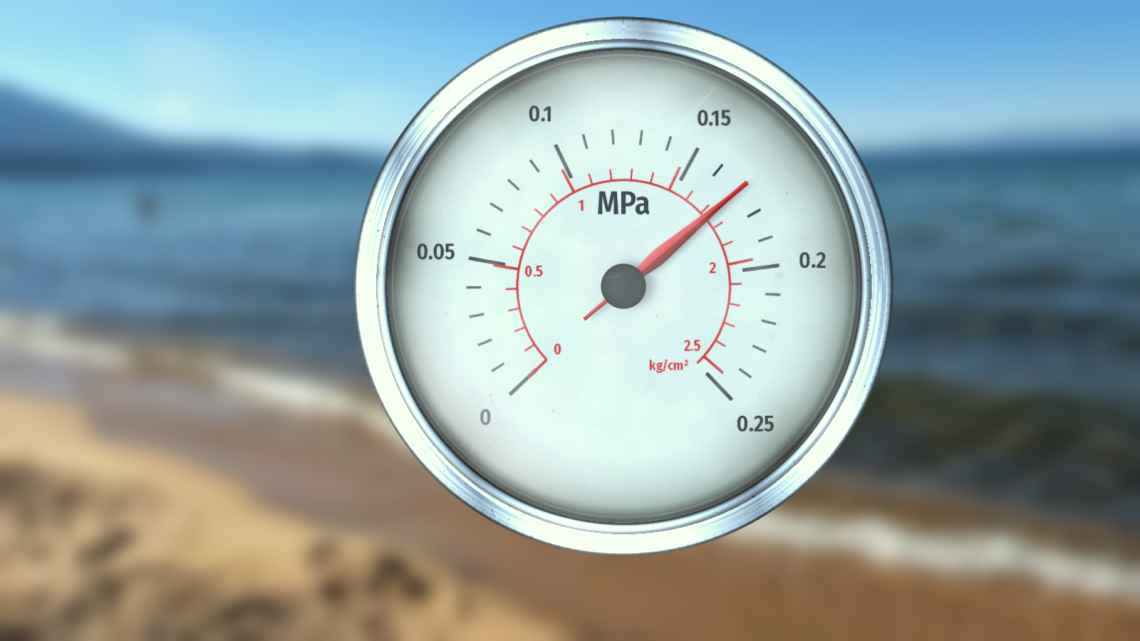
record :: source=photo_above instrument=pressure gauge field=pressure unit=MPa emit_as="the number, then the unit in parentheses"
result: 0.17 (MPa)
